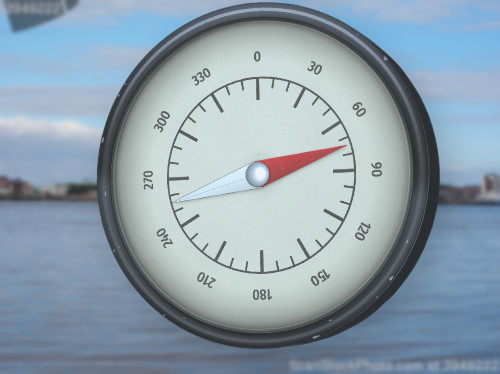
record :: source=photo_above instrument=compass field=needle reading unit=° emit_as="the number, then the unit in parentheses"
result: 75 (°)
